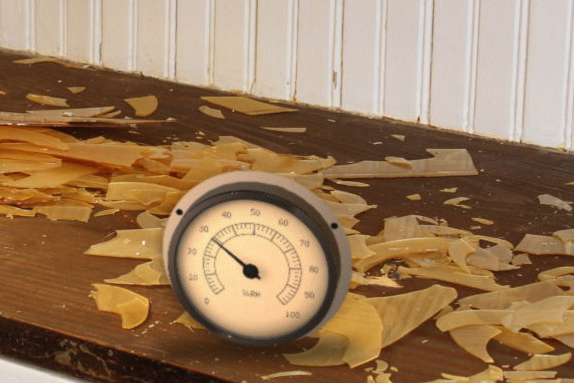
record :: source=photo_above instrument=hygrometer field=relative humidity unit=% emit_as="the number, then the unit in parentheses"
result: 30 (%)
